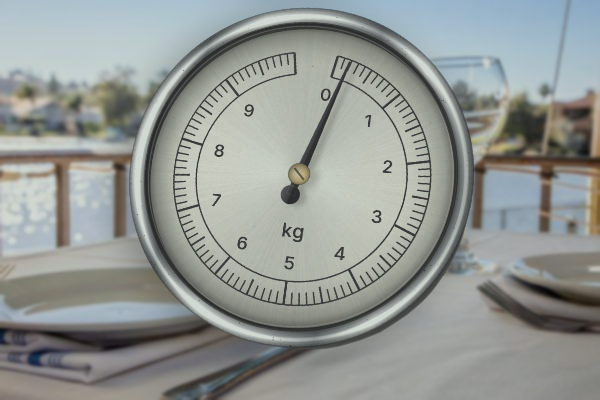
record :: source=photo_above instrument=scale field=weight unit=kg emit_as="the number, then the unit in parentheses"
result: 0.2 (kg)
